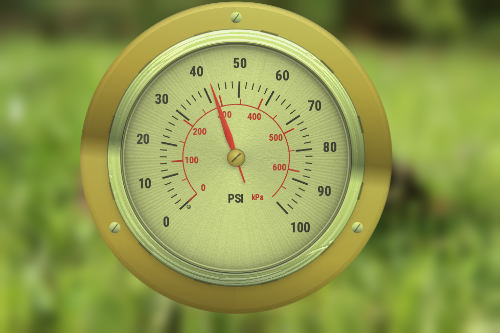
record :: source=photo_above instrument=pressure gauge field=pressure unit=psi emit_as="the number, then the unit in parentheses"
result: 42 (psi)
